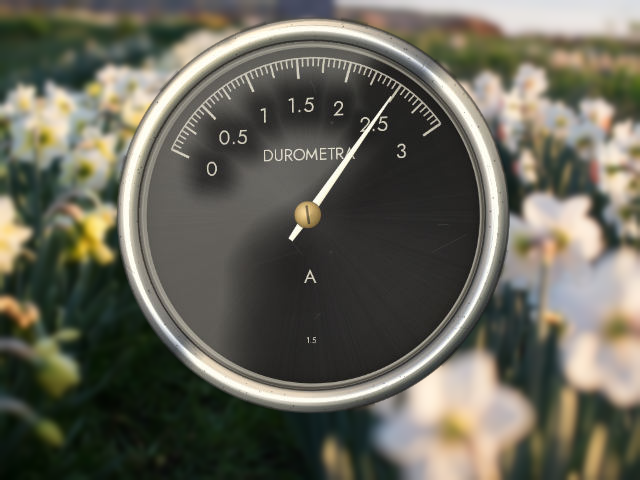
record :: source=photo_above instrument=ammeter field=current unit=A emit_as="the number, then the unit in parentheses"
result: 2.5 (A)
